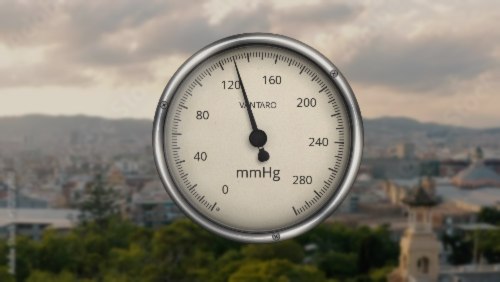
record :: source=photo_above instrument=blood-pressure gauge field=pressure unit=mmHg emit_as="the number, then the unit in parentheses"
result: 130 (mmHg)
